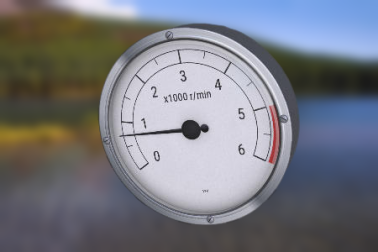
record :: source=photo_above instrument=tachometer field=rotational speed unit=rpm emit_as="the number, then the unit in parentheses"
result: 750 (rpm)
